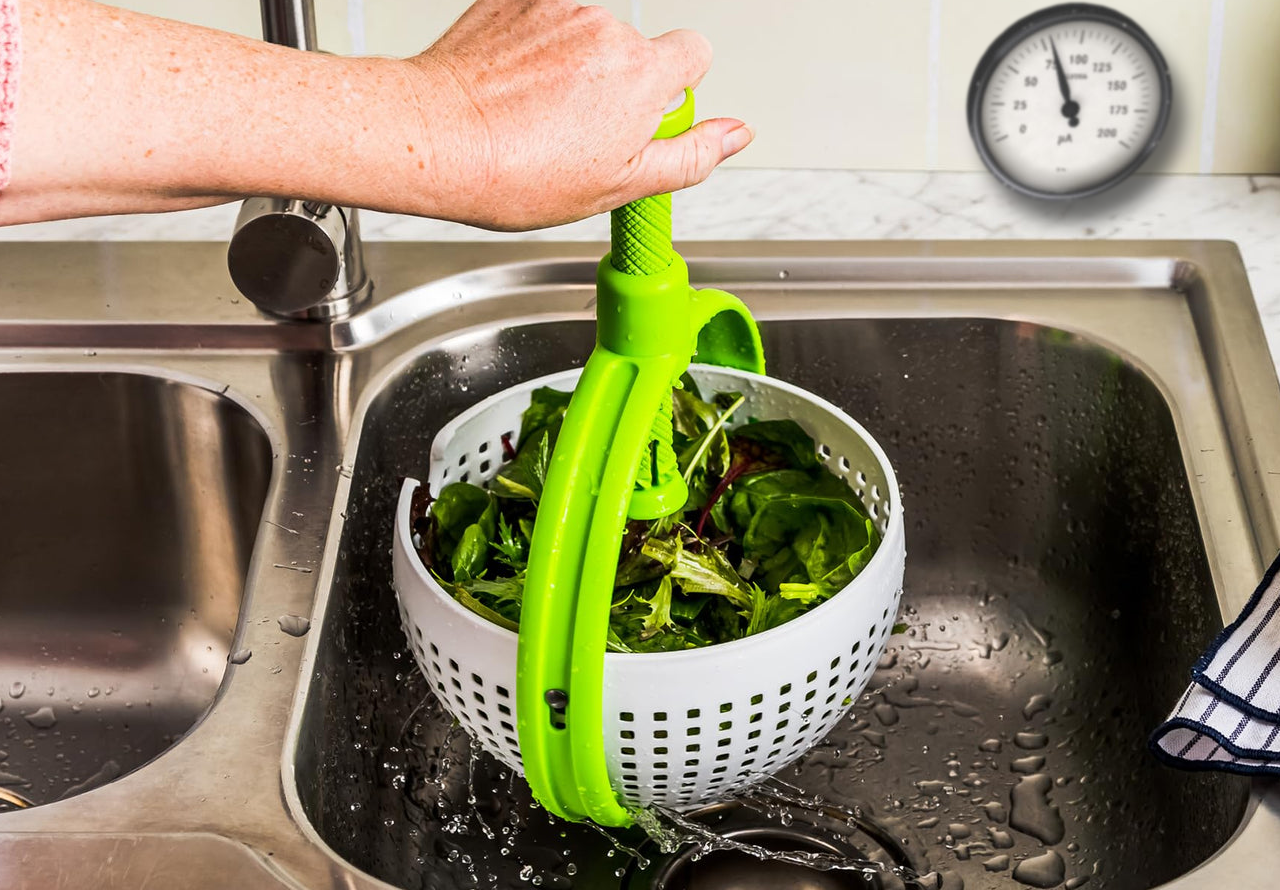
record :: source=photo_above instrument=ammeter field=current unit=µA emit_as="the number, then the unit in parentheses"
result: 80 (µA)
